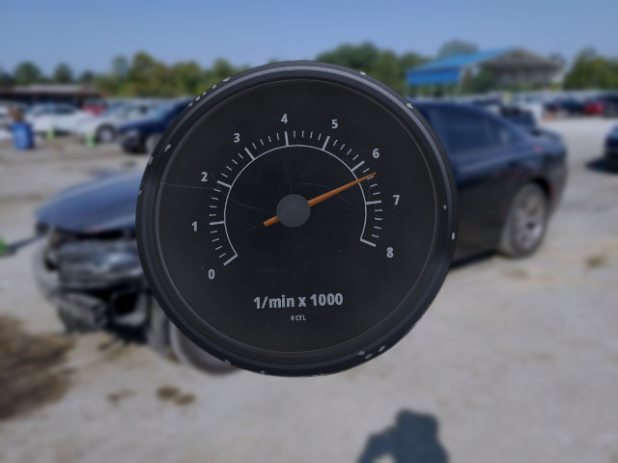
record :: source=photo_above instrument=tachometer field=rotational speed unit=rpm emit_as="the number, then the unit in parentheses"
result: 6400 (rpm)
